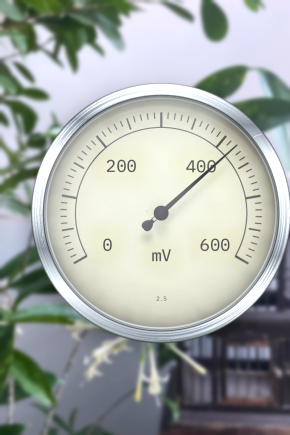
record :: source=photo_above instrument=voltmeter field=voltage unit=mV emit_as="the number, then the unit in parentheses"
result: 420 (mV)
